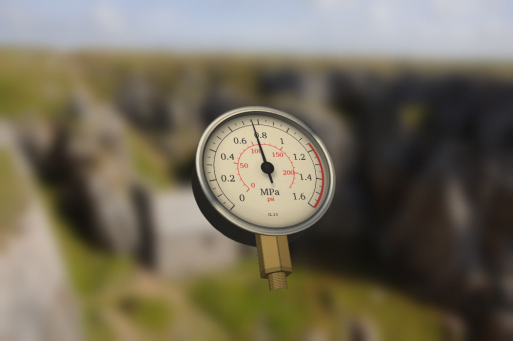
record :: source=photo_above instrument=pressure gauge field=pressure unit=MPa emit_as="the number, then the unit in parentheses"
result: 0.75 (MPa)
